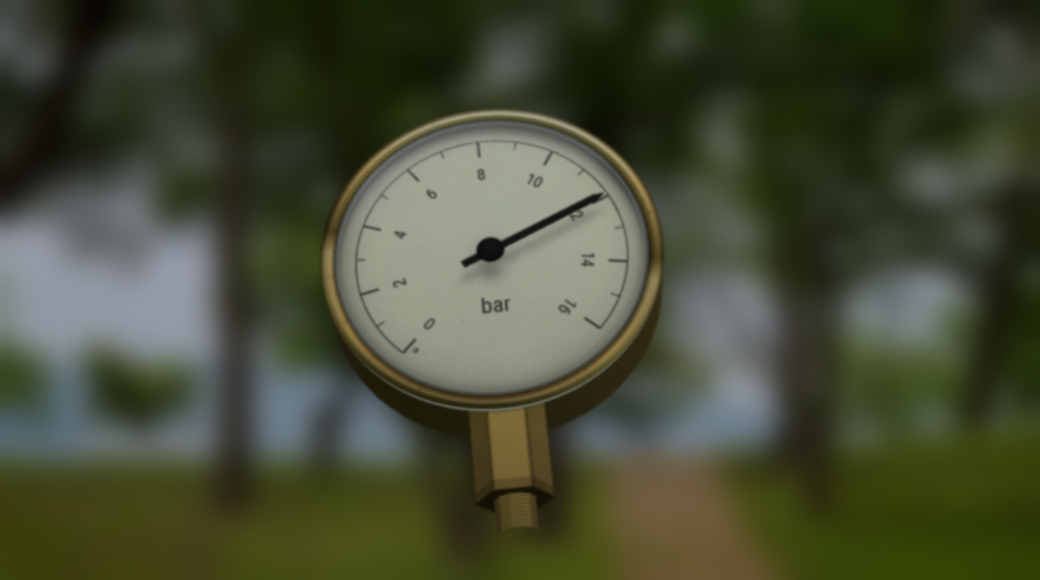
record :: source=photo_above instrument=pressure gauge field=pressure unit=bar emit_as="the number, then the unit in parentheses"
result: 12 (bar)
